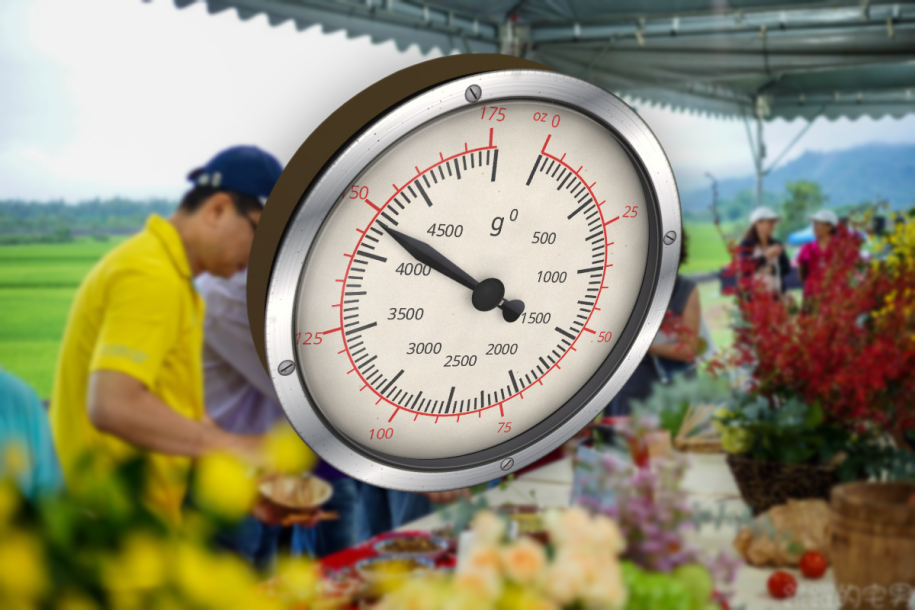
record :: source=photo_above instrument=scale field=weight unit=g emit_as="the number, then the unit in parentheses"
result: 4200 (g)
